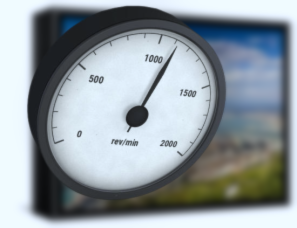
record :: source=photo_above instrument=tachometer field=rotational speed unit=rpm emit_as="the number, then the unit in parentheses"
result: 1100 (rpm)
